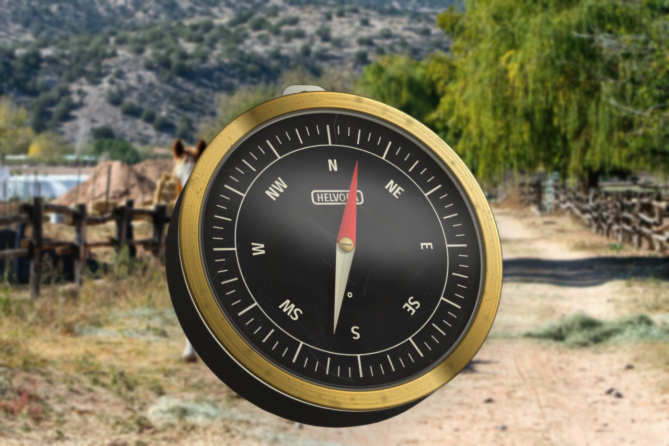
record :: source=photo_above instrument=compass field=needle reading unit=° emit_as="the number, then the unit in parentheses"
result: 15 (°)
